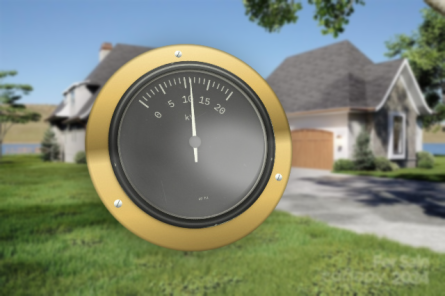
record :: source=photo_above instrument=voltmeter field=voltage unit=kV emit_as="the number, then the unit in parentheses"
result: 11 (kV)
